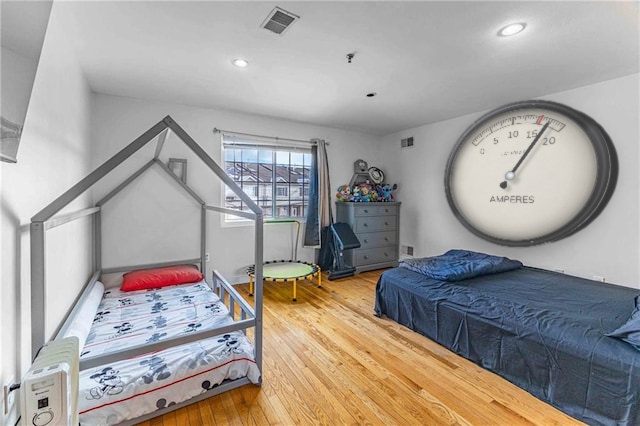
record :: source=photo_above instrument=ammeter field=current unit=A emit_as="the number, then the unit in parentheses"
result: 17.5 (A)
